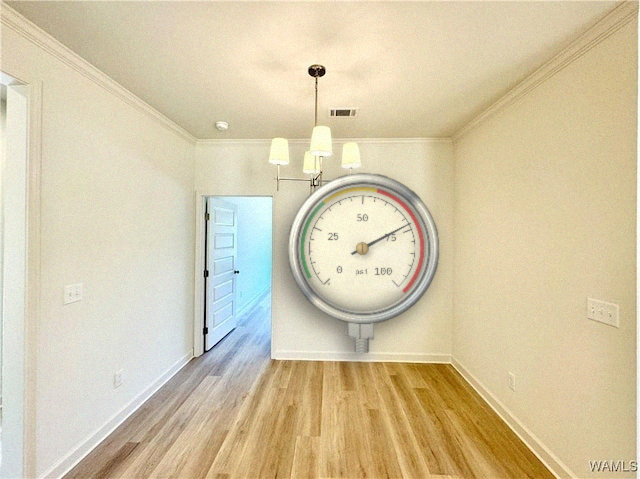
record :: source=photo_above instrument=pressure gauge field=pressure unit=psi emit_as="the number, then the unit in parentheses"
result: 72.5 (psi)
